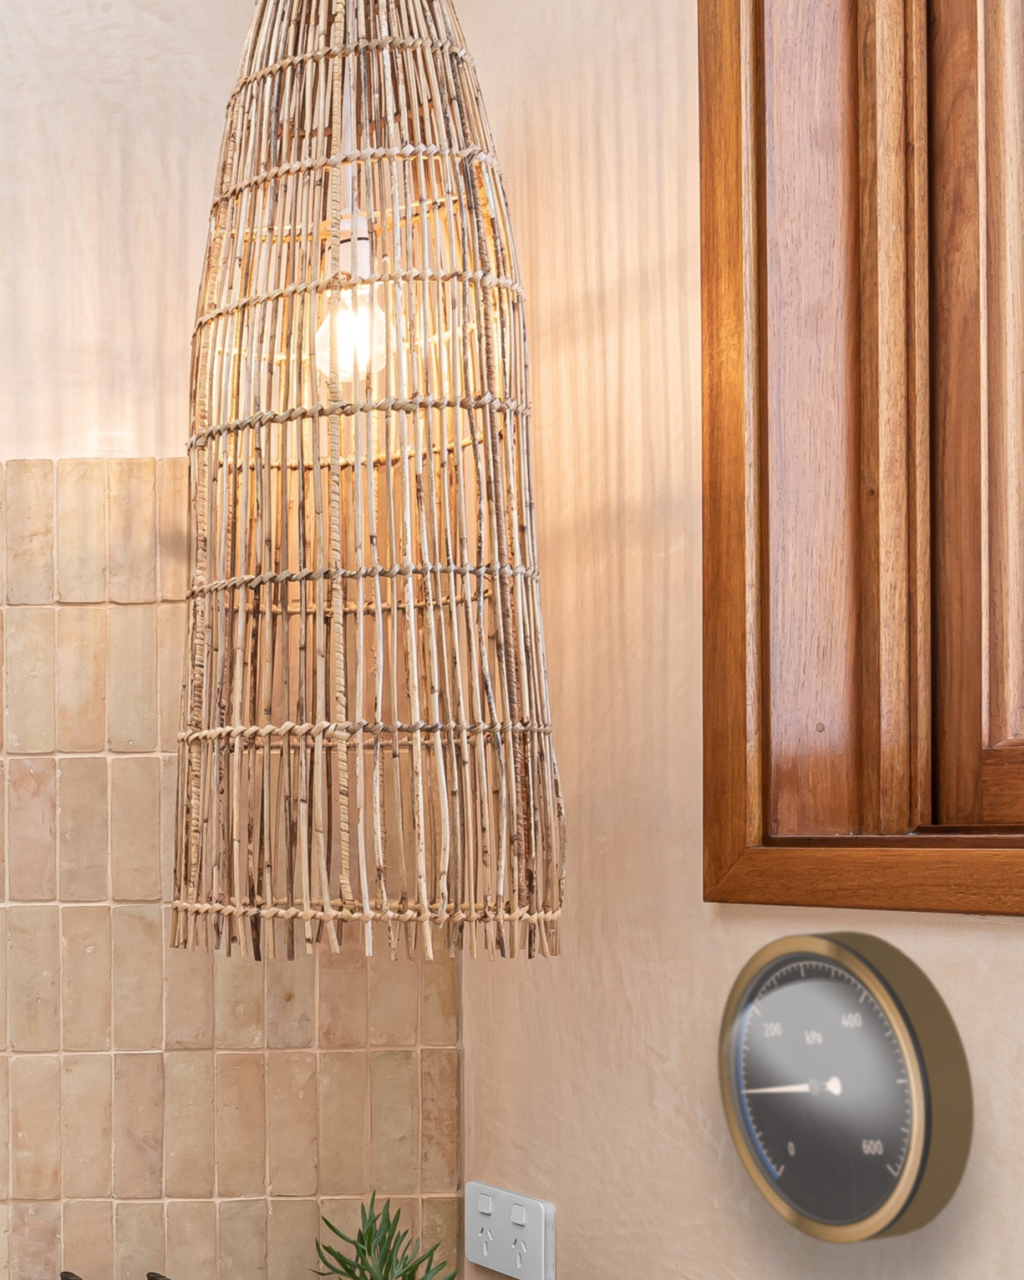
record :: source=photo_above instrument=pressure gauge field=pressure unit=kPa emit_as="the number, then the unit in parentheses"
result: 100 (kPa)
